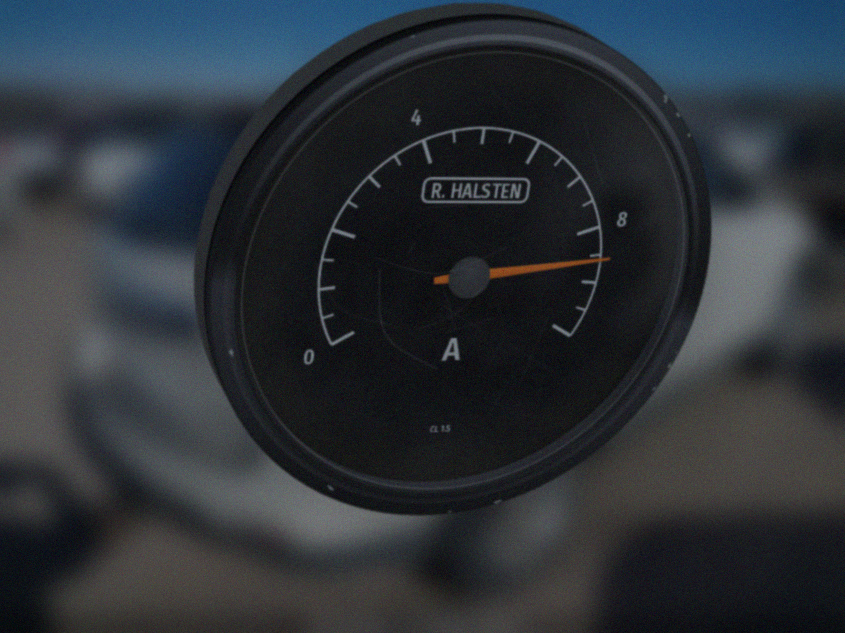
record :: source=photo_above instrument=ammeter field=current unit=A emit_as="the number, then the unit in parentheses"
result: 8.5 (A)
